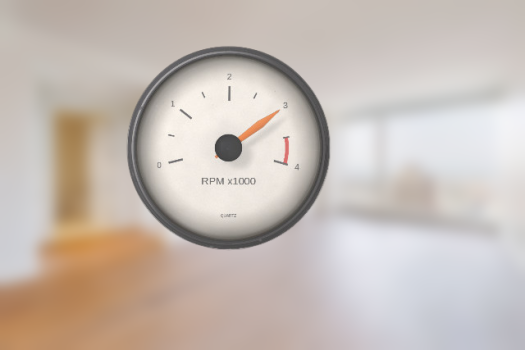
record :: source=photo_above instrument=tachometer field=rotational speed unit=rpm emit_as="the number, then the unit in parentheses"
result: 3000 (rpm)
